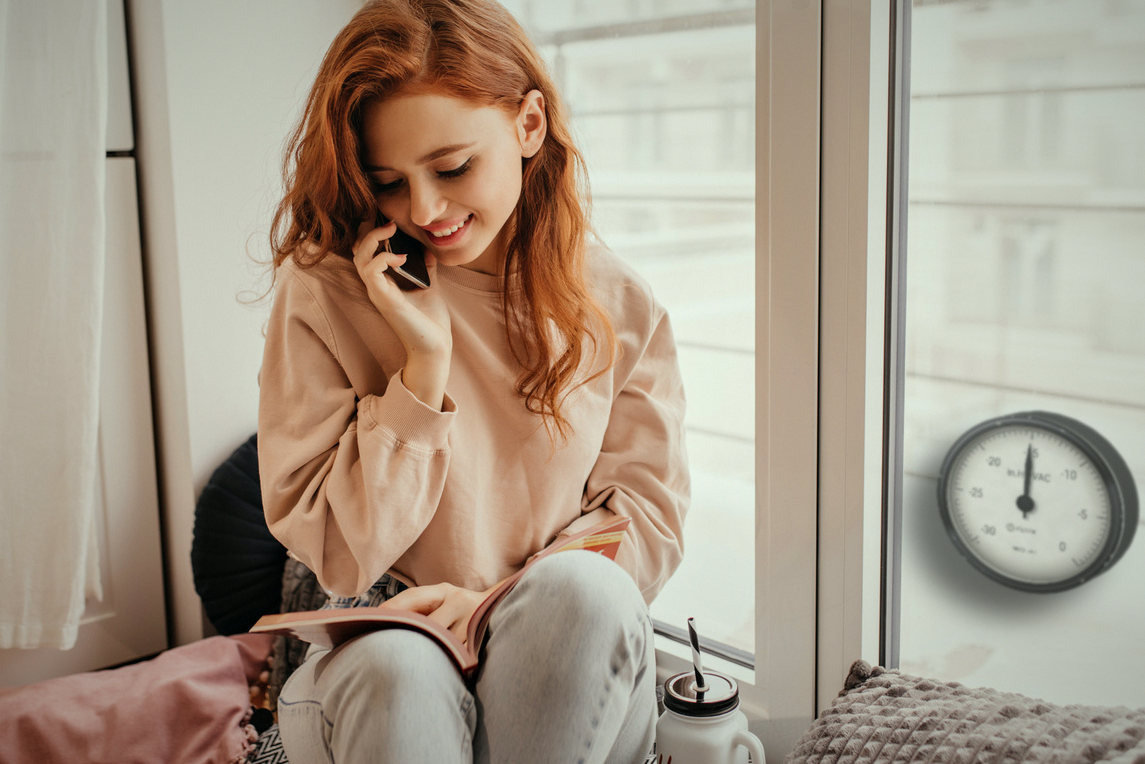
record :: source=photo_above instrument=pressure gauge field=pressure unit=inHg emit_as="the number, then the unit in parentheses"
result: -15 (inHg)
